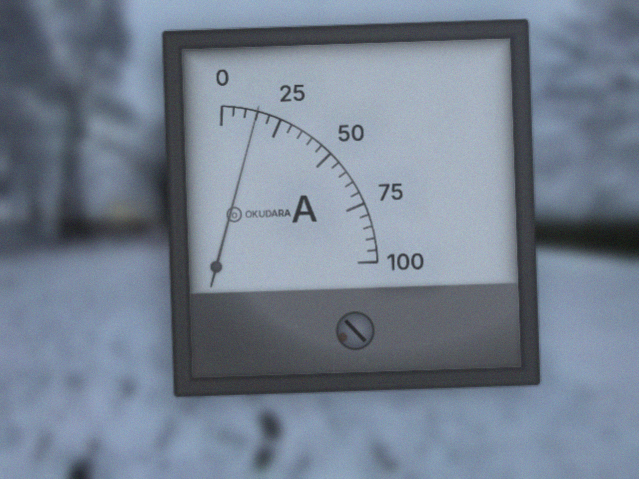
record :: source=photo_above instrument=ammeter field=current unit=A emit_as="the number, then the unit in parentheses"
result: 15 (A)
